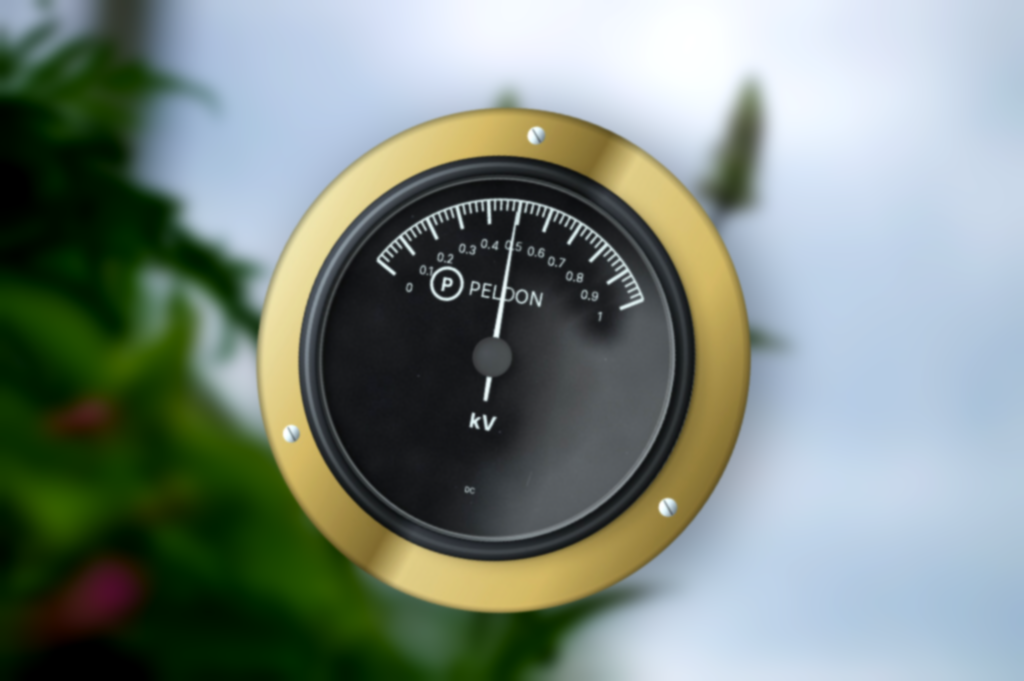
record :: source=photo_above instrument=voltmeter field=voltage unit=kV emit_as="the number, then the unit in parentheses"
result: 0.5 (kV)
